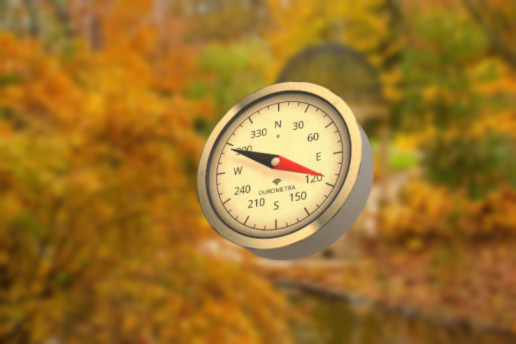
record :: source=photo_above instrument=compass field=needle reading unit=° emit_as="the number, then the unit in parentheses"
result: 115 (°)
